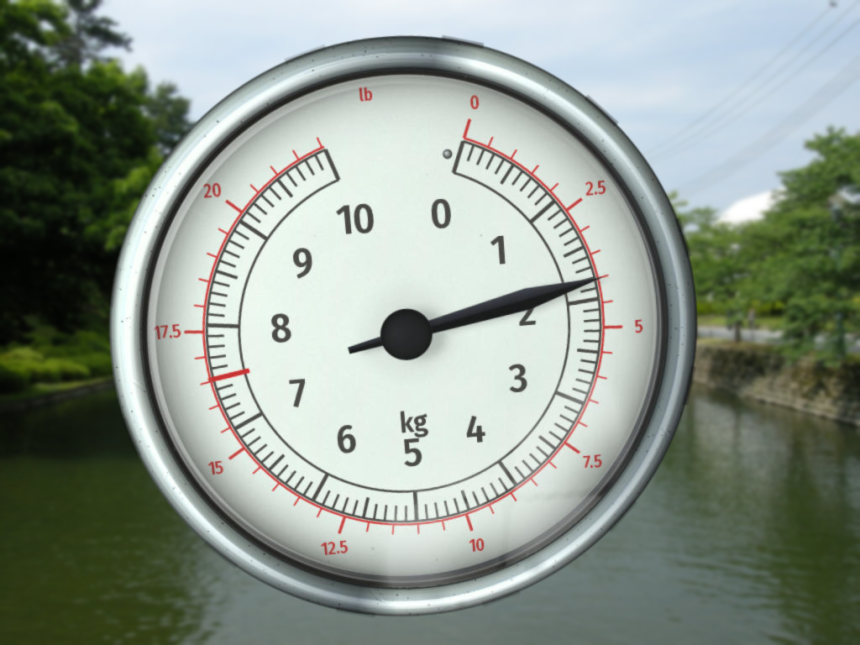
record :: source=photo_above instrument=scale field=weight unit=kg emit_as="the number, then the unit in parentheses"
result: 1.8 (kg)
